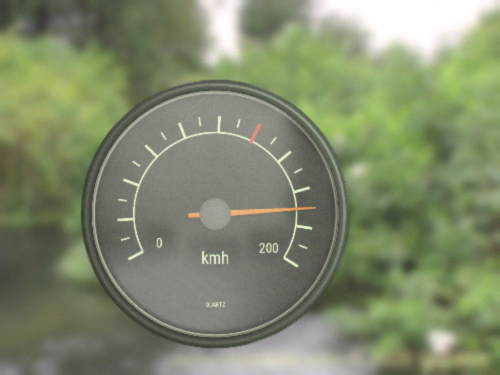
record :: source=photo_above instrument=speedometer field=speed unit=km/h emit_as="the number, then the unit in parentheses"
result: 170 (km/h)
